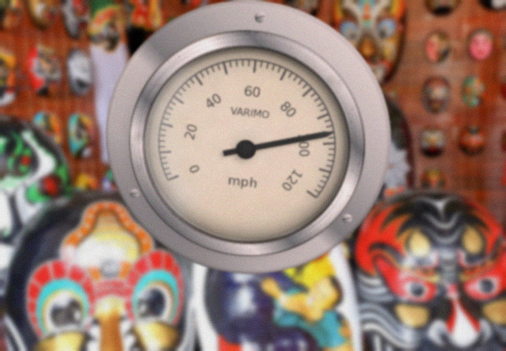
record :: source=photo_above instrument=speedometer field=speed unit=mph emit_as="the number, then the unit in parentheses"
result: 96 (mph)
